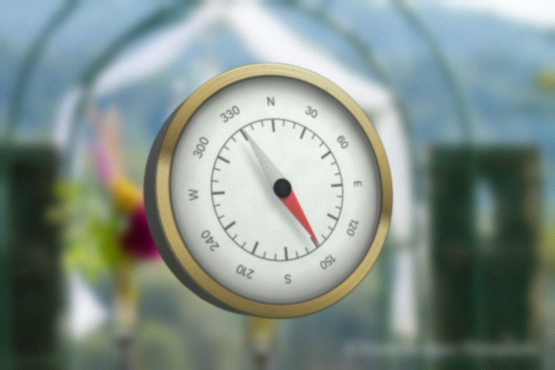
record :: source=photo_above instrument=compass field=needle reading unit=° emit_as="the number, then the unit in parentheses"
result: 150 (°)
